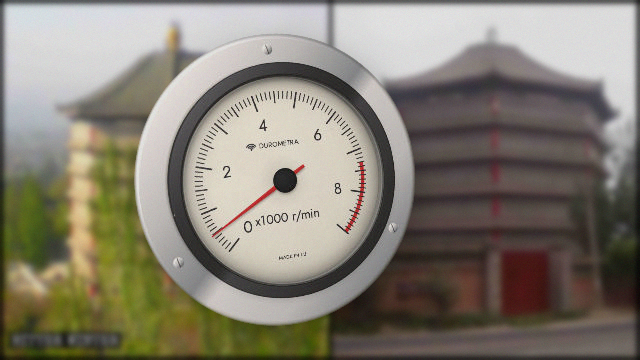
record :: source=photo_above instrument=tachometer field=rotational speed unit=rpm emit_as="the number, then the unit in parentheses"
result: 500 (rpm)
